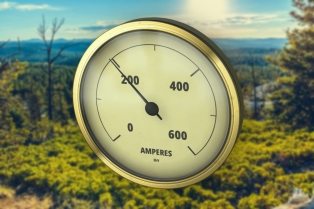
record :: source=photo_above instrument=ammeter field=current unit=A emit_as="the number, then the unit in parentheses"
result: 200 (A)
